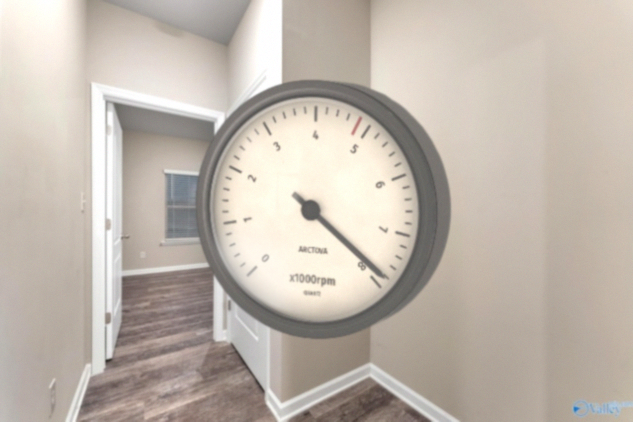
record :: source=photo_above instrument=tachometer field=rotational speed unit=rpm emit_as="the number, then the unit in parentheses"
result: 7800 (rpm)
